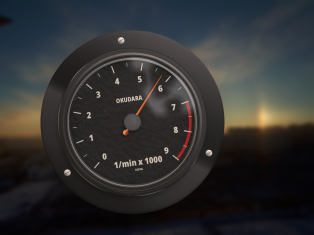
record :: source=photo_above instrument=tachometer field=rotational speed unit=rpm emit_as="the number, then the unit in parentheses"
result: 5750 (rpm)
